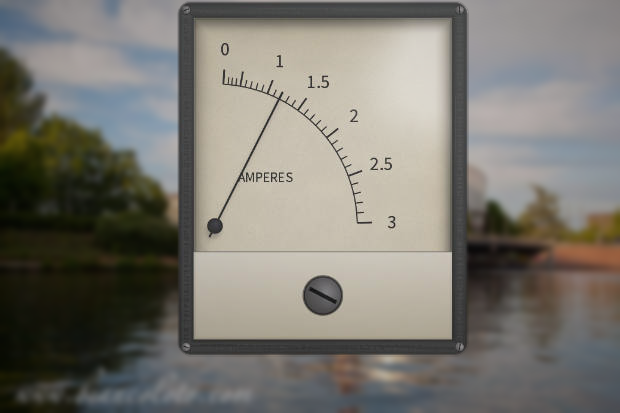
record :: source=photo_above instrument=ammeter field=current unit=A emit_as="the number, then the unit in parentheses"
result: 1.2 (A)
